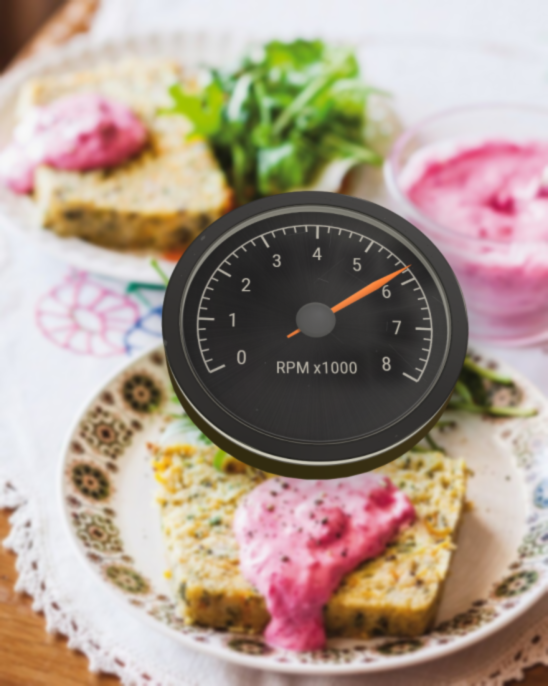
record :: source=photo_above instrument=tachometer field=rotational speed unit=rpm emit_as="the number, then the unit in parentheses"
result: 5800 (rpm)
